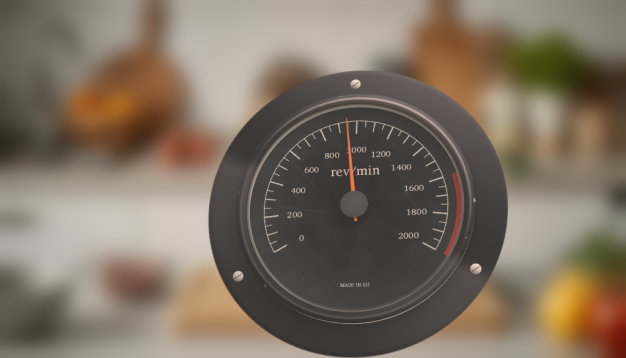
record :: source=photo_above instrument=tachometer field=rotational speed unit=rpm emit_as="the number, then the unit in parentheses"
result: 950 (rpm)
